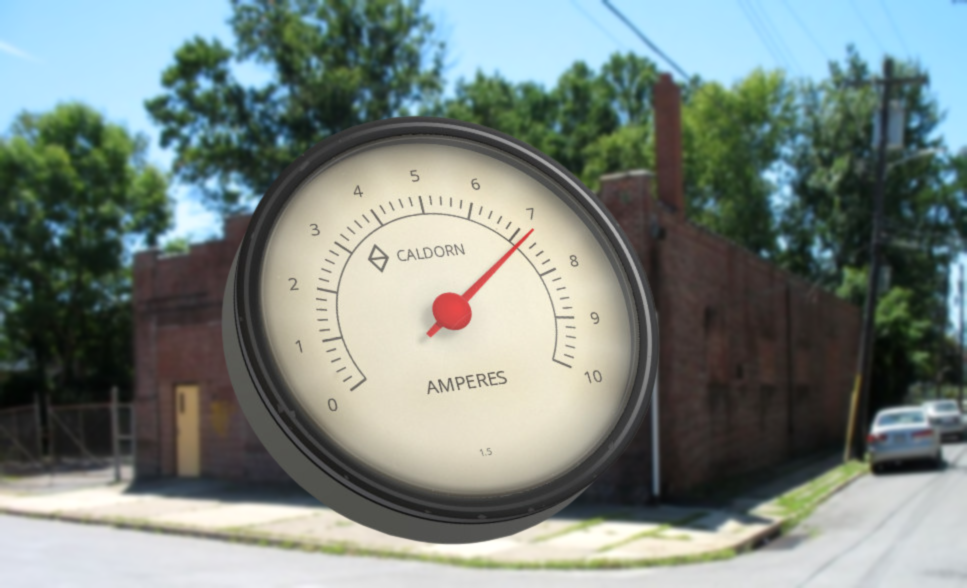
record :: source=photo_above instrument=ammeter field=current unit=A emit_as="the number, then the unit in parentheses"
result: 7.2 (A)
